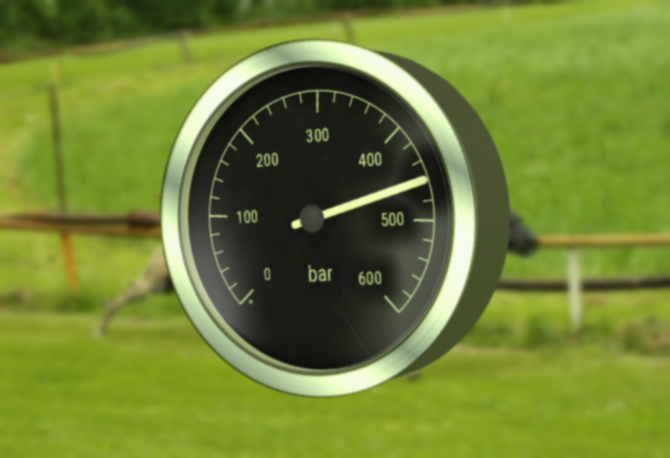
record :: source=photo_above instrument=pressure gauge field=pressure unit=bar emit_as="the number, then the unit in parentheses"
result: 460 (bar)
